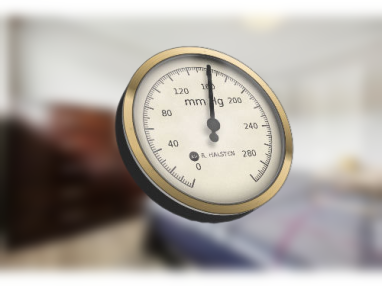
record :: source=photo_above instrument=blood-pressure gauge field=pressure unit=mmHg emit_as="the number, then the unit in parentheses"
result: 160 (mmHg)
